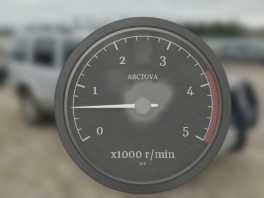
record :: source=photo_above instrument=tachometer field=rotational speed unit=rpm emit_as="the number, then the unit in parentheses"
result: 600 (rpm)
